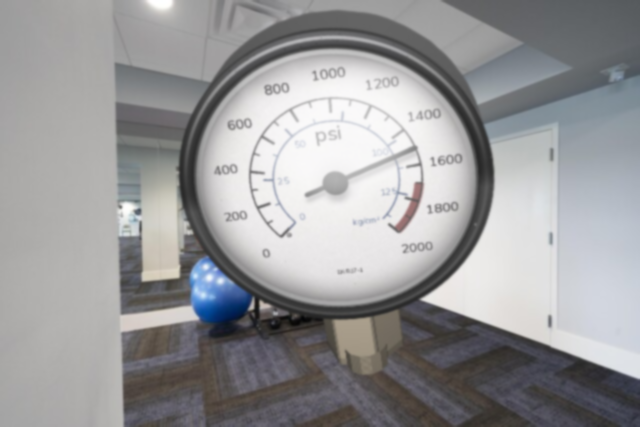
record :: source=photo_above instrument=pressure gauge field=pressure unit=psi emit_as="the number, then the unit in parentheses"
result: 1500 (psi)
